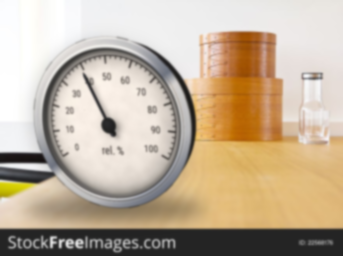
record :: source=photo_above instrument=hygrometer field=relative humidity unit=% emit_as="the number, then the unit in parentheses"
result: 40 (%)
